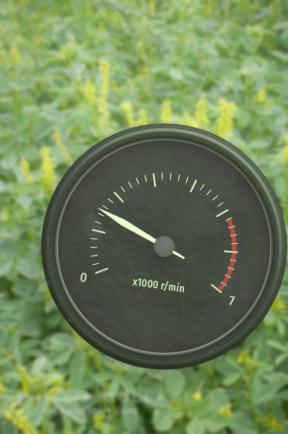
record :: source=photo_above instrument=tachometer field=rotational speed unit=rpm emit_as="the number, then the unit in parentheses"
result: 1500 (rpm)
